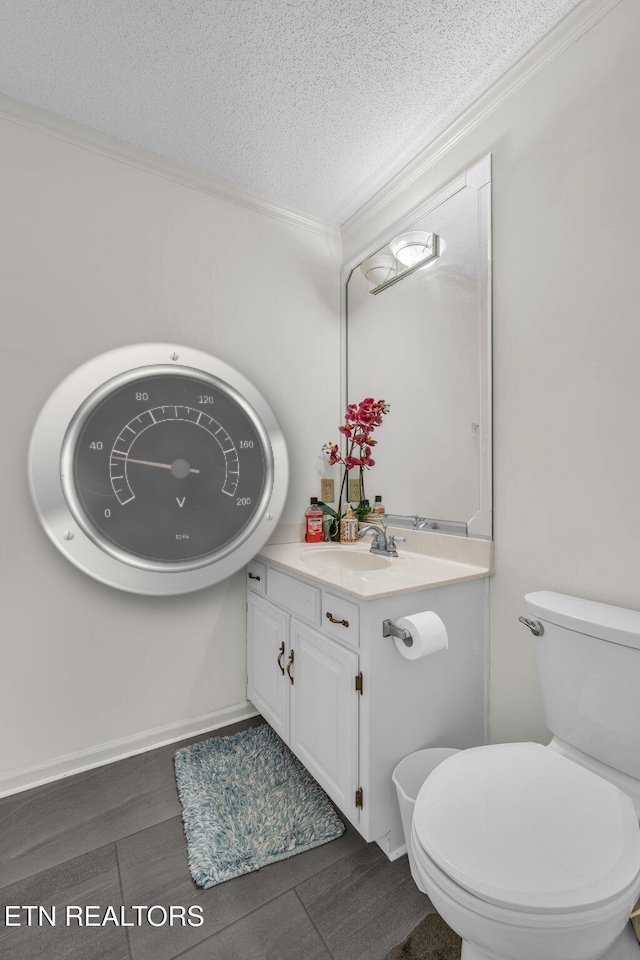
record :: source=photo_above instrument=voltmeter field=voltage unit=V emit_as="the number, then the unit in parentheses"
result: 35 (V)
